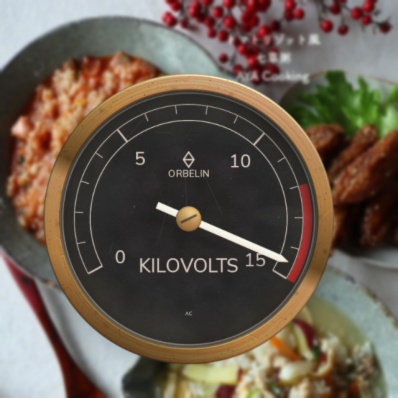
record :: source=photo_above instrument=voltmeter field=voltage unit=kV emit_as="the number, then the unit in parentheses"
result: 14.5 (kV)
